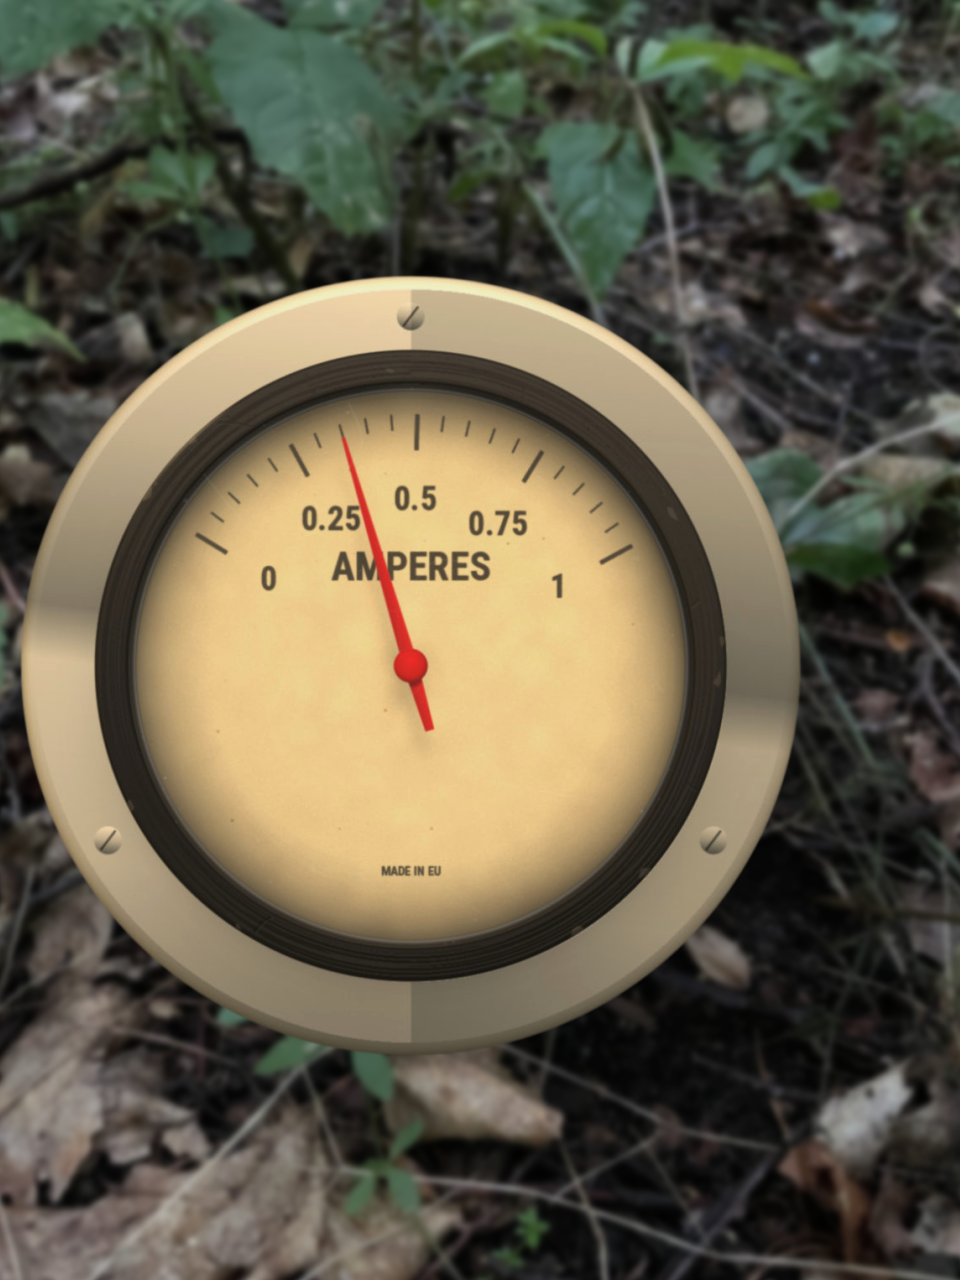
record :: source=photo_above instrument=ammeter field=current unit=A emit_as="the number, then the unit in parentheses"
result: 0.35 (A)
